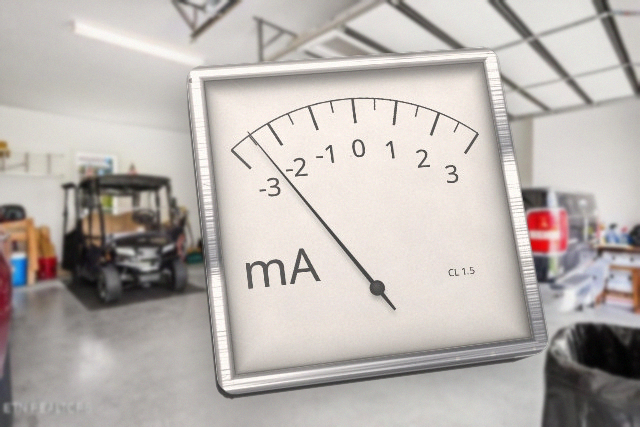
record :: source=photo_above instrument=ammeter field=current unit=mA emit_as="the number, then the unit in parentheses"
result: -2.5 (mA)
